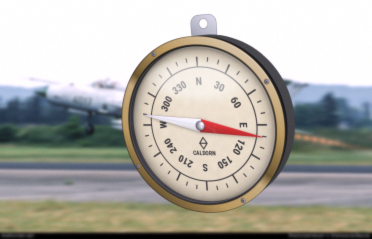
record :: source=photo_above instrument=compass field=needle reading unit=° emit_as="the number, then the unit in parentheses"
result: 100 (°)
